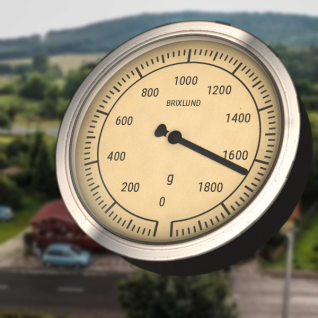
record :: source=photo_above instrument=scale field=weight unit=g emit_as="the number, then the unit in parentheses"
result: 1660 (g)
